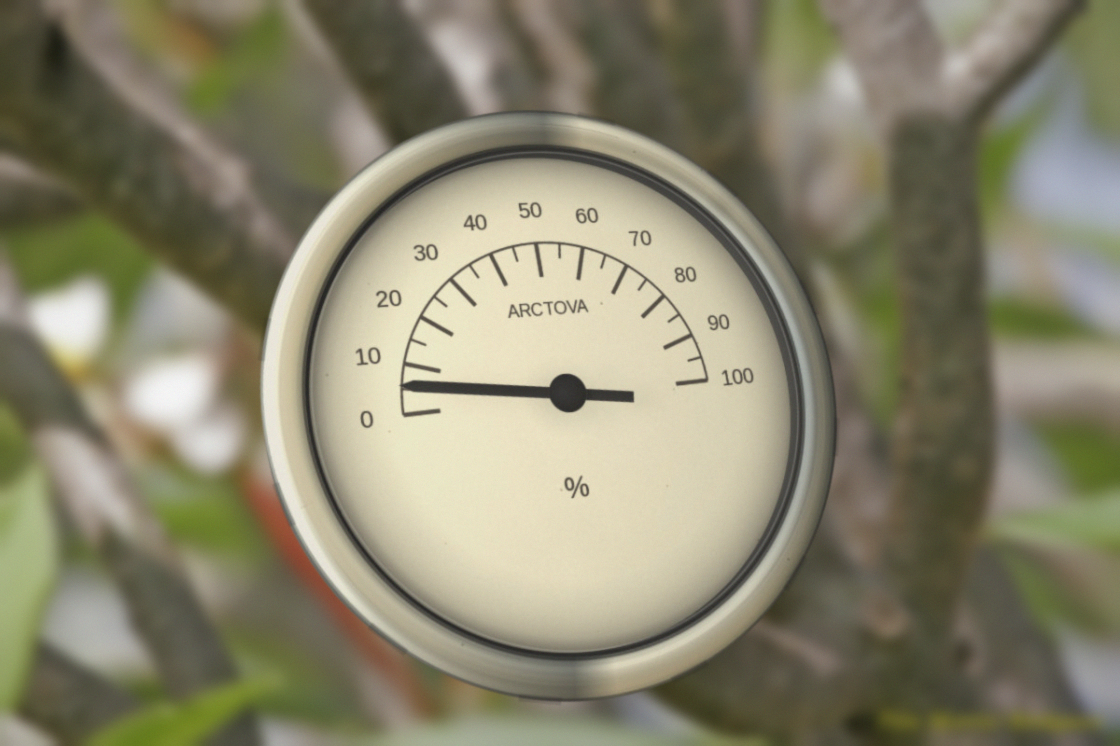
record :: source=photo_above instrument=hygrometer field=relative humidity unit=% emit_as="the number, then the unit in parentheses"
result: 5 (%)
